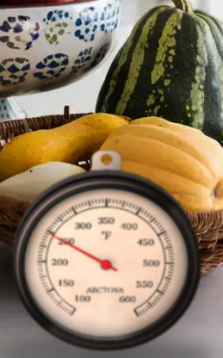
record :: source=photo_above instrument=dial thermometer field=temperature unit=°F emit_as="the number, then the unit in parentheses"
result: 250 (°F)
